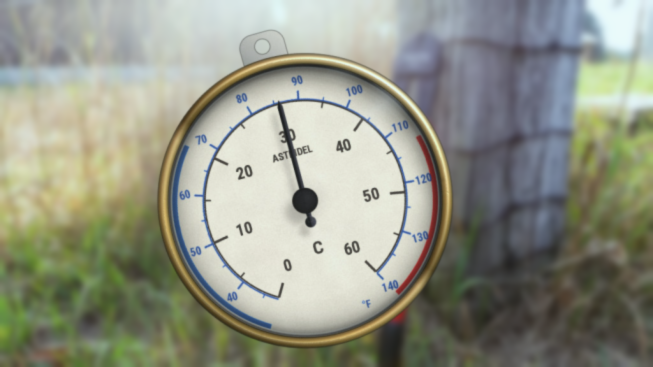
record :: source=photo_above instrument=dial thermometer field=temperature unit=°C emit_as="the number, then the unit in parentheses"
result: 30 (°C)
